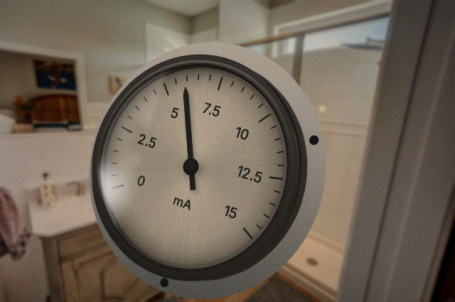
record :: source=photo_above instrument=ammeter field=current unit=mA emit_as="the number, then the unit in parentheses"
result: 6 (mA)
